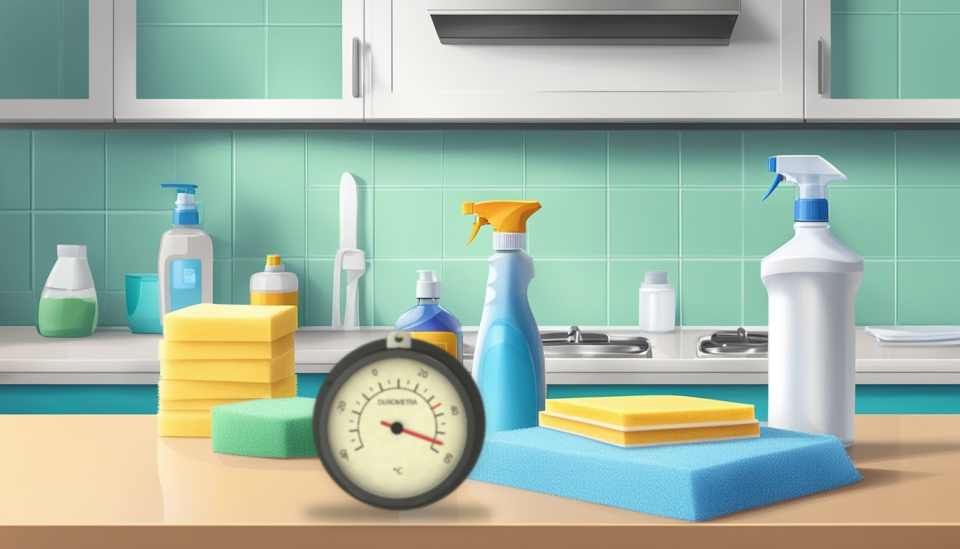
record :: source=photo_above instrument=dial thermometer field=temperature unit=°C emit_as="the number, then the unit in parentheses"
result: 55 (°C)
